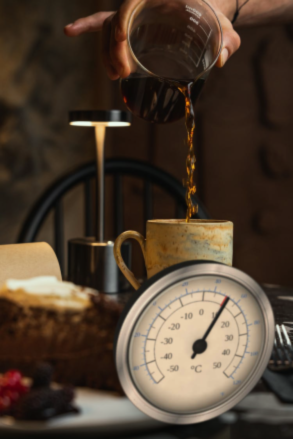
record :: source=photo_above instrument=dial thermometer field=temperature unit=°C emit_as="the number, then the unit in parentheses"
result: 10 (°C)
